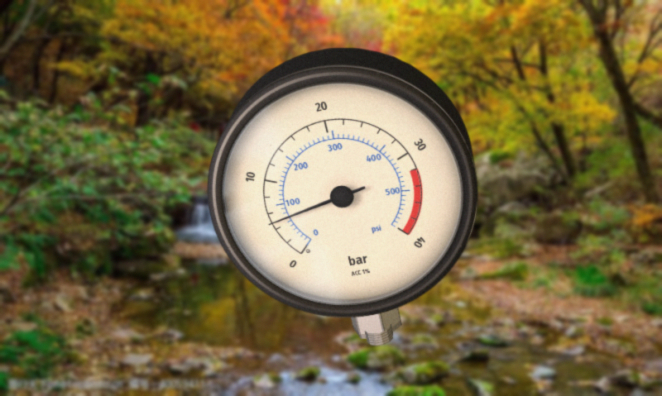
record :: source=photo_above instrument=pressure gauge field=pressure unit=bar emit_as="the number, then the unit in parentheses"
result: 5 (bar)
